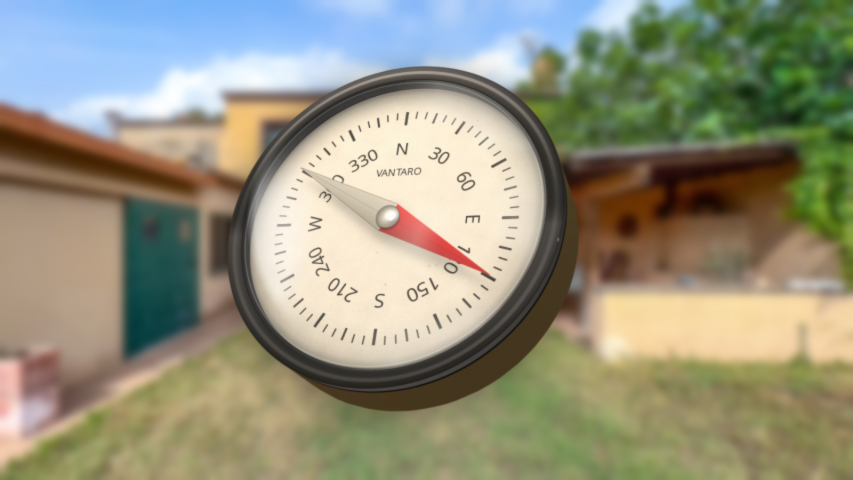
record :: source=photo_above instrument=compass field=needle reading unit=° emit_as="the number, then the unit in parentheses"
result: 120 (°)
